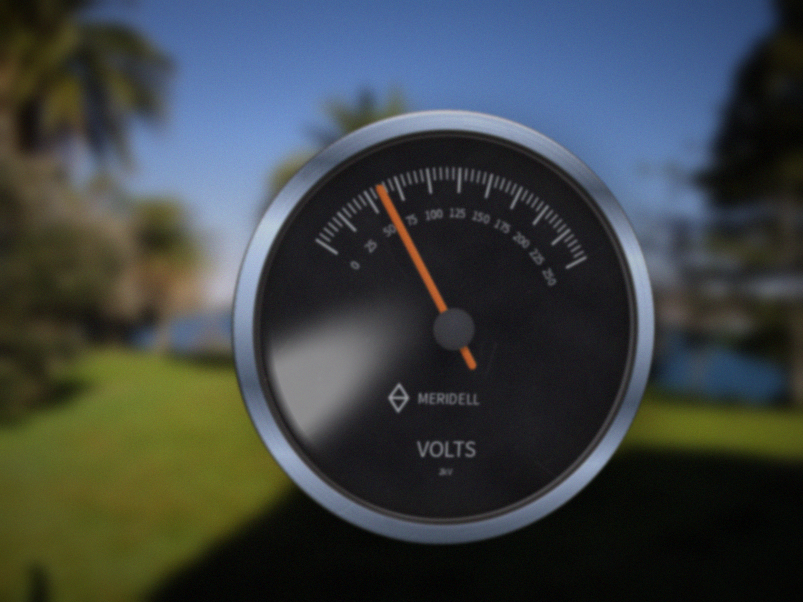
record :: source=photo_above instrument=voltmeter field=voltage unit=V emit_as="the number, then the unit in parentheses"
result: 60 (V)
